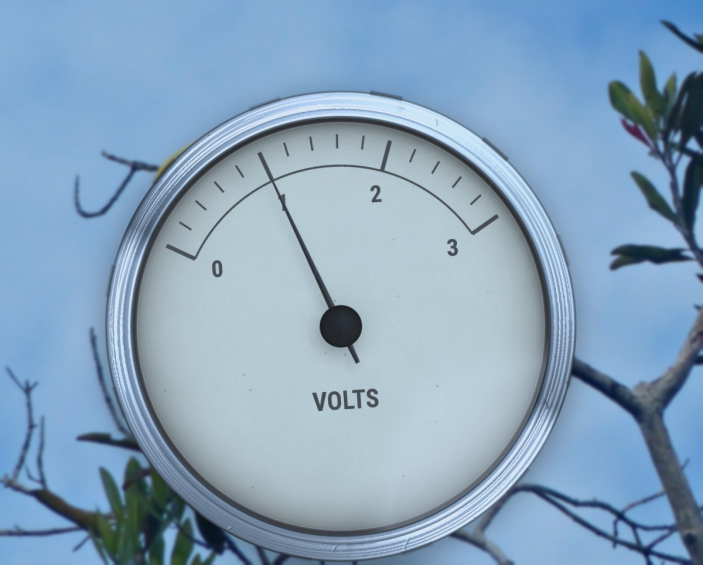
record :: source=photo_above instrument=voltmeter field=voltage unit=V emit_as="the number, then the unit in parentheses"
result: 1 (V)
